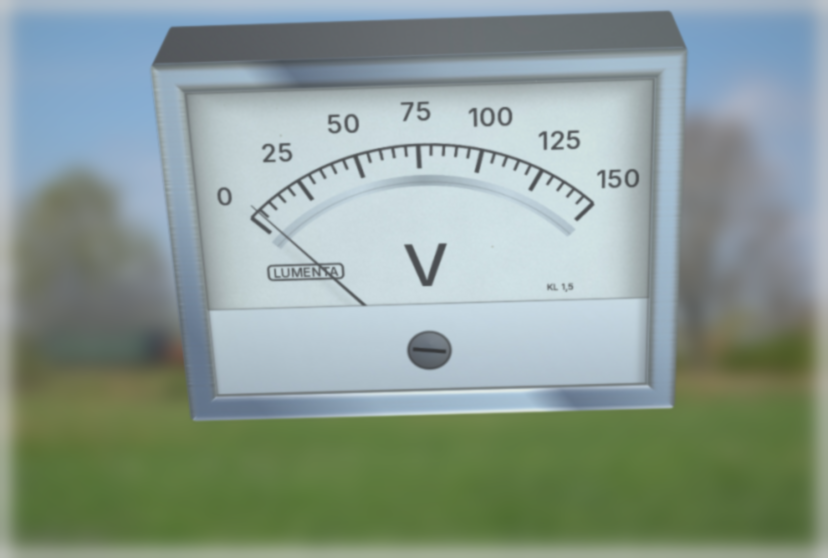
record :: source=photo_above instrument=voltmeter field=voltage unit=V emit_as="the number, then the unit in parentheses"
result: 5 (V)
